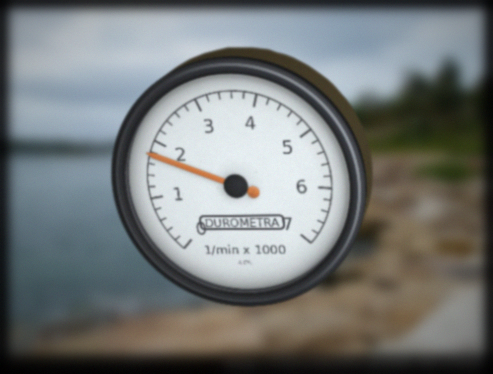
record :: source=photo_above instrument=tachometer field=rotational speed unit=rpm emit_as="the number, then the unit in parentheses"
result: 1800 (rpm)
